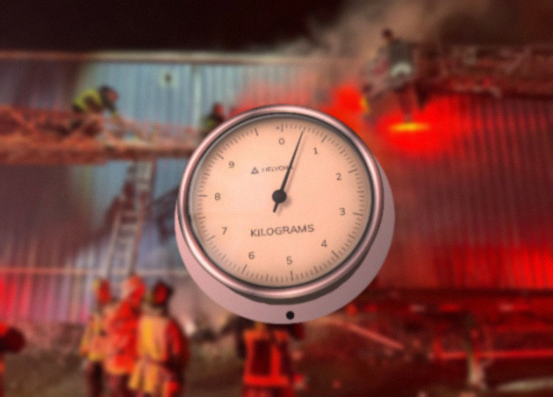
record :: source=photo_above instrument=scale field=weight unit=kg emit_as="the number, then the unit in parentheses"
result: 0.5 (kg)
